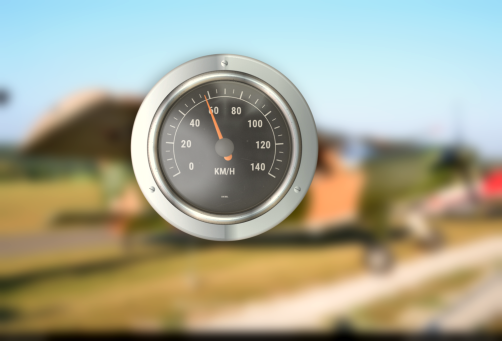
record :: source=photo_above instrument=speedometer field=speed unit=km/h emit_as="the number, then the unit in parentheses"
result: 57.5 (km/h)
